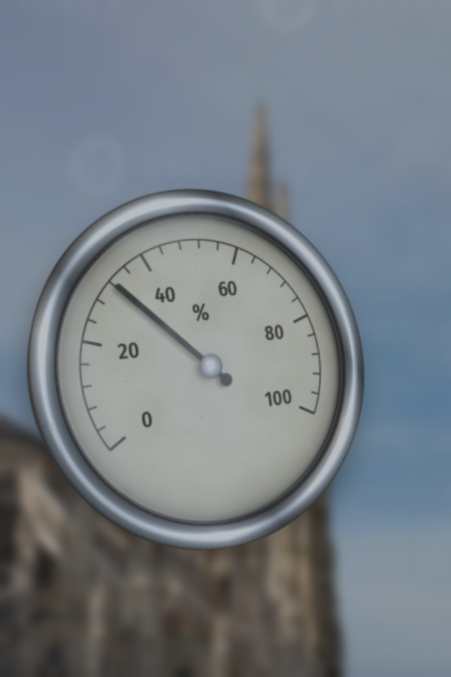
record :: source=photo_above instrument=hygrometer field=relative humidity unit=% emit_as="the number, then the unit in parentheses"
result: 32 (%)
